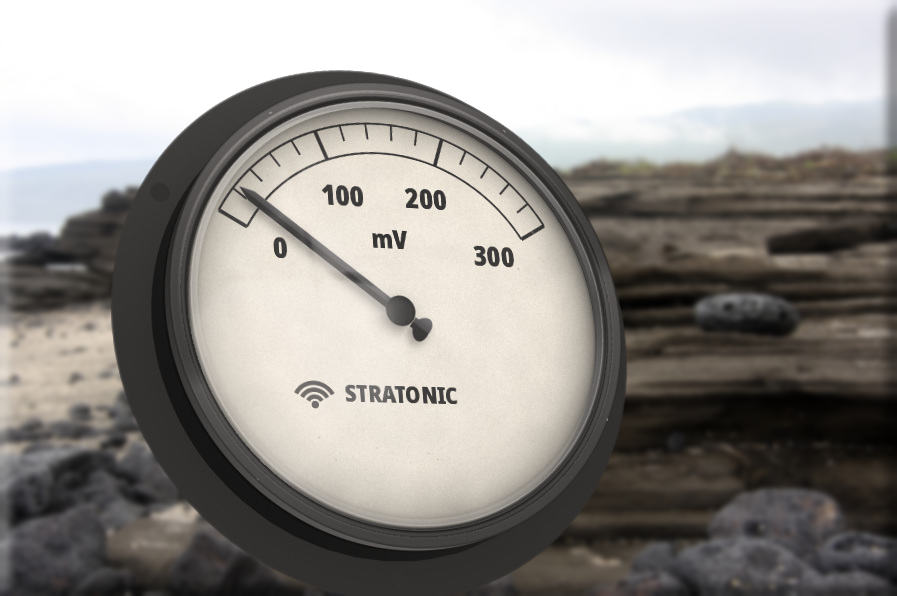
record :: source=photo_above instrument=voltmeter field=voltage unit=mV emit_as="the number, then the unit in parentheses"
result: 20 (mV)
